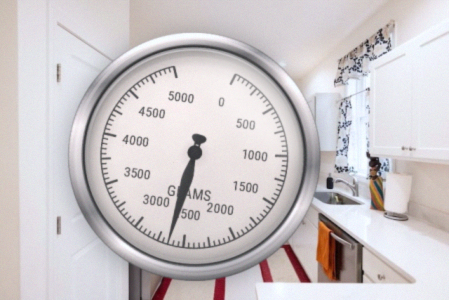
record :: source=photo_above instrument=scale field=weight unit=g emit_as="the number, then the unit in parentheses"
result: 2650 (g)
